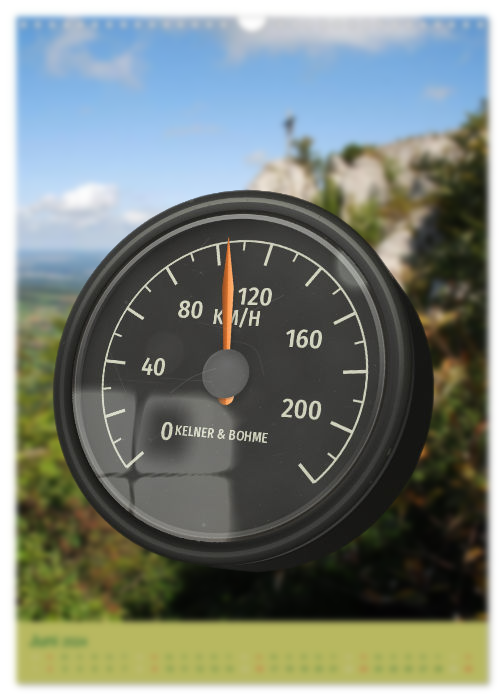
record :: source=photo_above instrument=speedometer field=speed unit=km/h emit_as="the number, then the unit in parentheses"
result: 105 (km/h)
